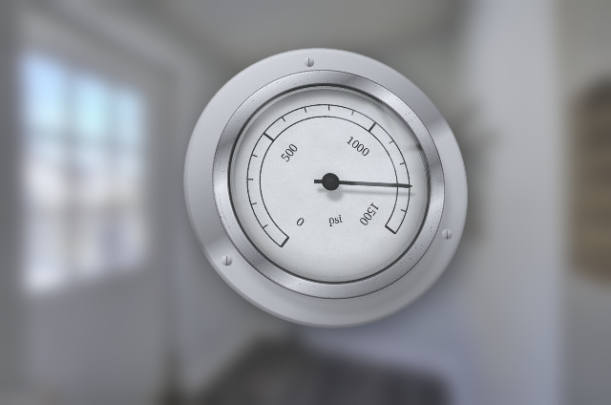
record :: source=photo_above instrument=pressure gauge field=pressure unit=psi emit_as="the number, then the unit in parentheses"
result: 1300 (psi)
